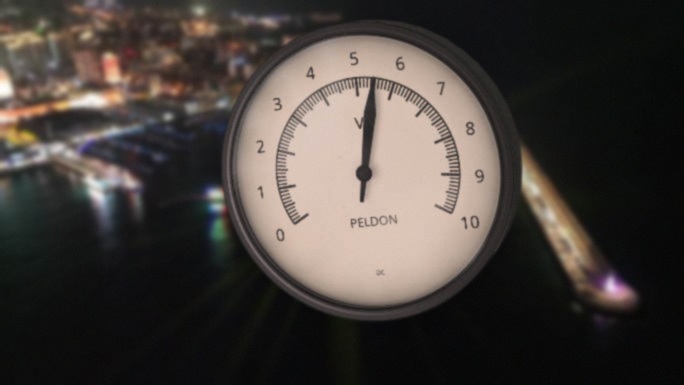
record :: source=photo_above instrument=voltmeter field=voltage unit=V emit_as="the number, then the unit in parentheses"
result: 5.5 (V)
